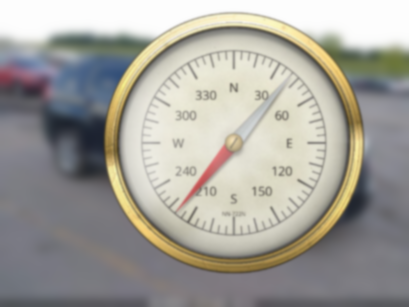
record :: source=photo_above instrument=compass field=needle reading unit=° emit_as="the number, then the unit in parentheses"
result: 220 (°)
